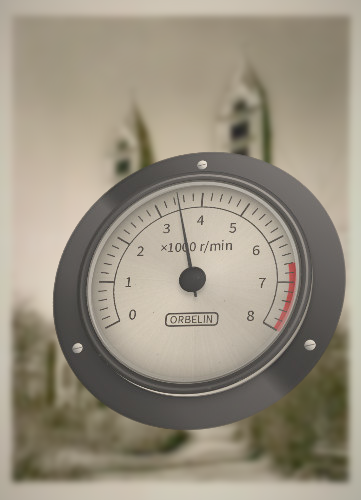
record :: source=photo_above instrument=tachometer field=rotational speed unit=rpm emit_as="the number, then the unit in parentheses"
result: 3500 (rpm)
